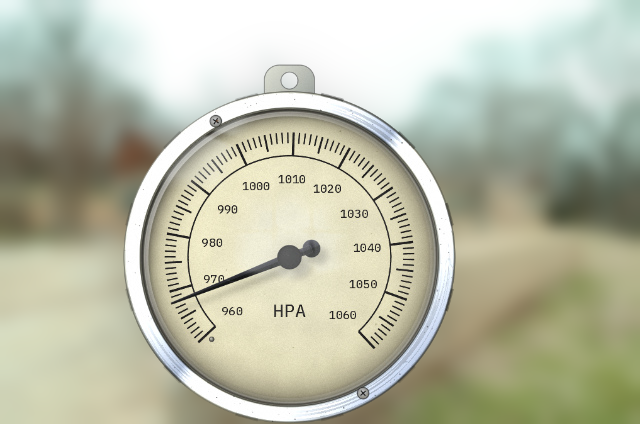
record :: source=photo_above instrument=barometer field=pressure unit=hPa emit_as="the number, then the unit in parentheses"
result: 968 (hPa)
